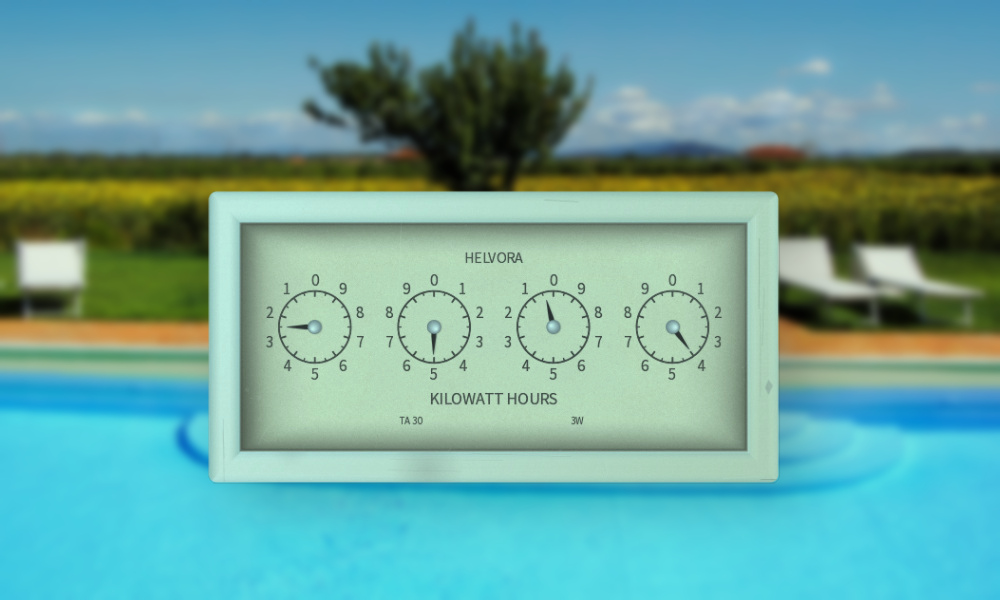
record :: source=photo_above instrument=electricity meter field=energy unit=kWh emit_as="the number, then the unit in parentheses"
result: 2504 (kWh)
